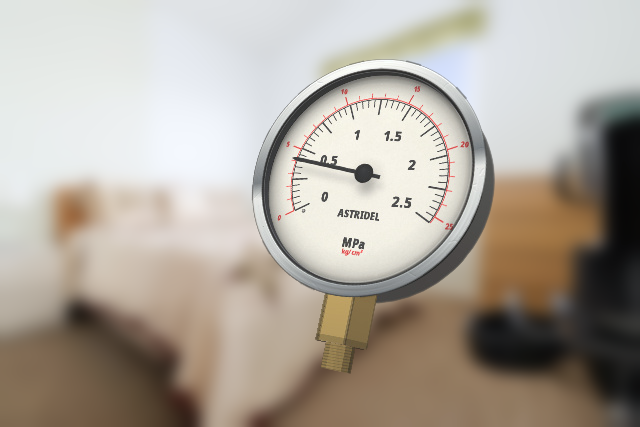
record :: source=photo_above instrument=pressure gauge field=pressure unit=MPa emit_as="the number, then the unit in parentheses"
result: 0.4 (MPa)
